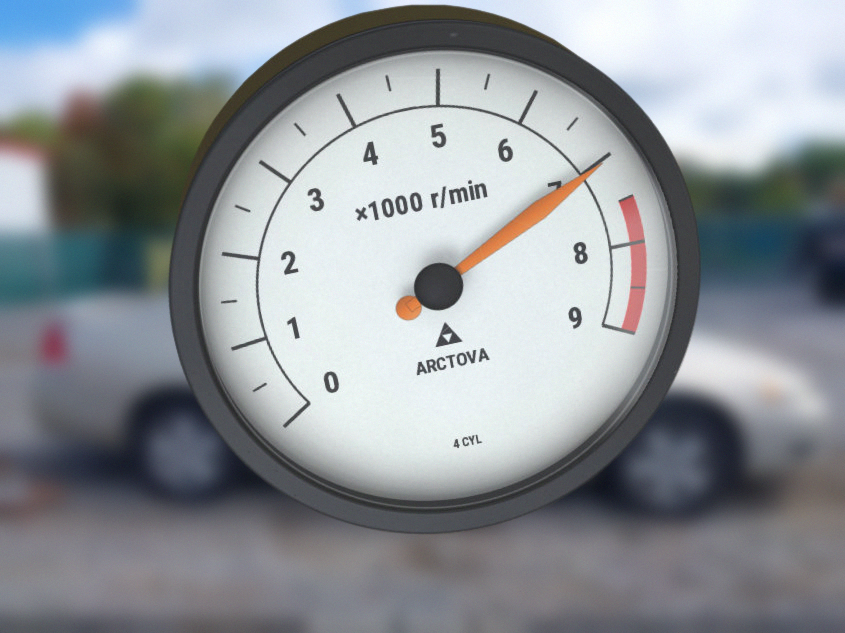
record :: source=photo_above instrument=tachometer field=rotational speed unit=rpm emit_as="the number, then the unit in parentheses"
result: 7000 (rpm)
